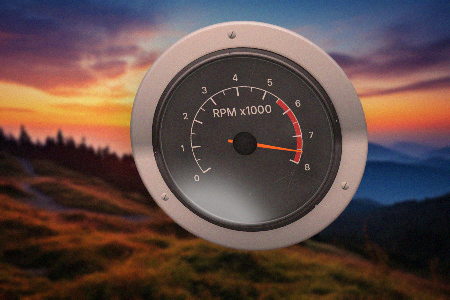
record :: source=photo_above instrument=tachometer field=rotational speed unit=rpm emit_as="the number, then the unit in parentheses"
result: 7500 (rpm)
